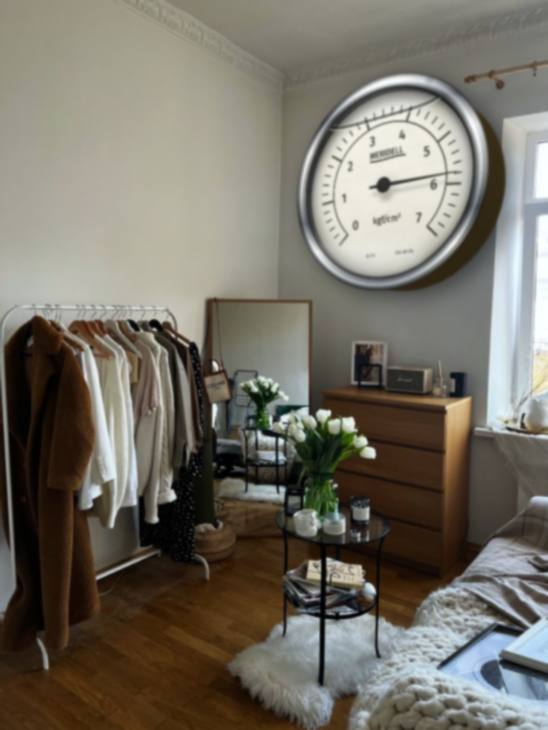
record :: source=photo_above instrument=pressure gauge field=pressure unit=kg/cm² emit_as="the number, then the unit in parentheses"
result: 5.8 (kg/cm²)
